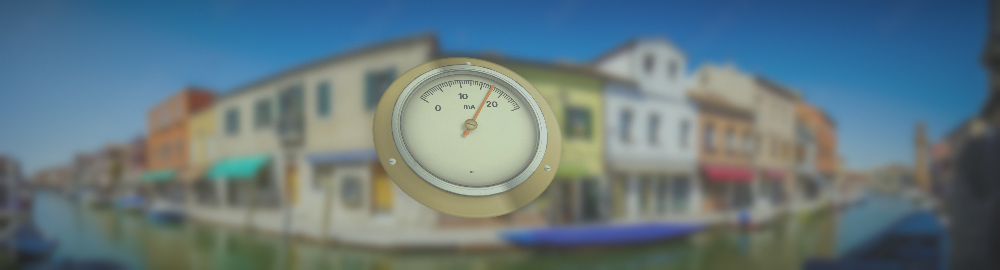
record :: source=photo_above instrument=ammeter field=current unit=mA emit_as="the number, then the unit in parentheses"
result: 17.5 (mA)
